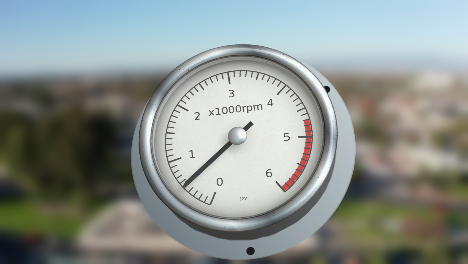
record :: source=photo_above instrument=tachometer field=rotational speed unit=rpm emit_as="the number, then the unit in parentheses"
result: 500 (rpm)
